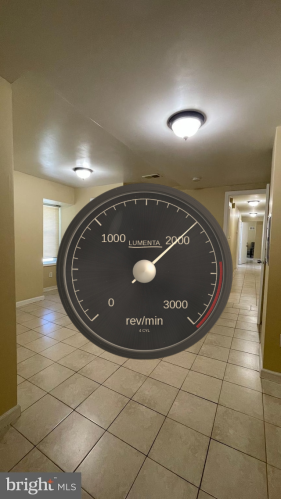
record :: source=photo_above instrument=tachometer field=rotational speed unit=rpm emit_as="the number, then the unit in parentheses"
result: 2000 (rpm)
